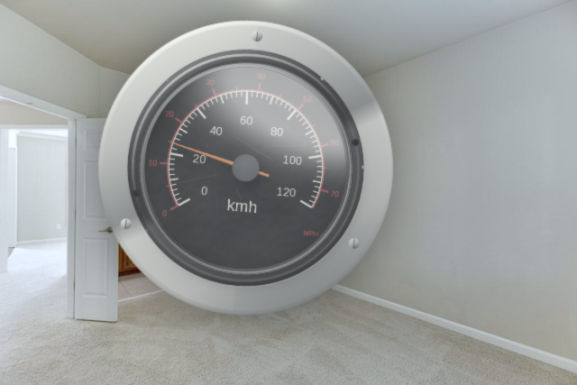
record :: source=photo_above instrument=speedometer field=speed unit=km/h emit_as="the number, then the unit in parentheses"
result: 24 (km/h)
